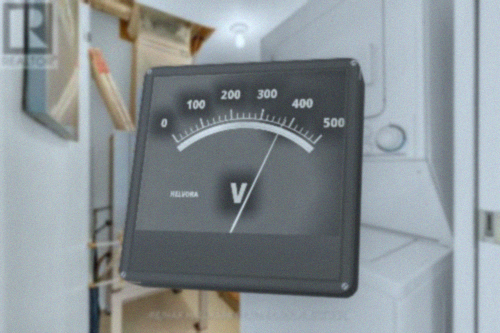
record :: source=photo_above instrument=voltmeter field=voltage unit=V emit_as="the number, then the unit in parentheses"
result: 380 (V)
